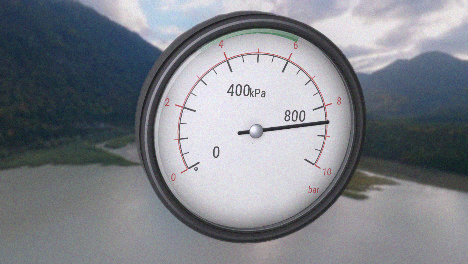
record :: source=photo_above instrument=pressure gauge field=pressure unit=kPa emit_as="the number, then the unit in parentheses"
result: 850 (kPa)
